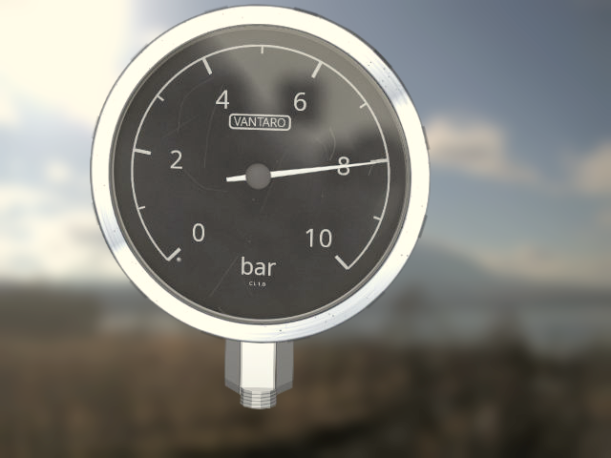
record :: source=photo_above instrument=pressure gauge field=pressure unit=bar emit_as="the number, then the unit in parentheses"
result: 8 (bar)
